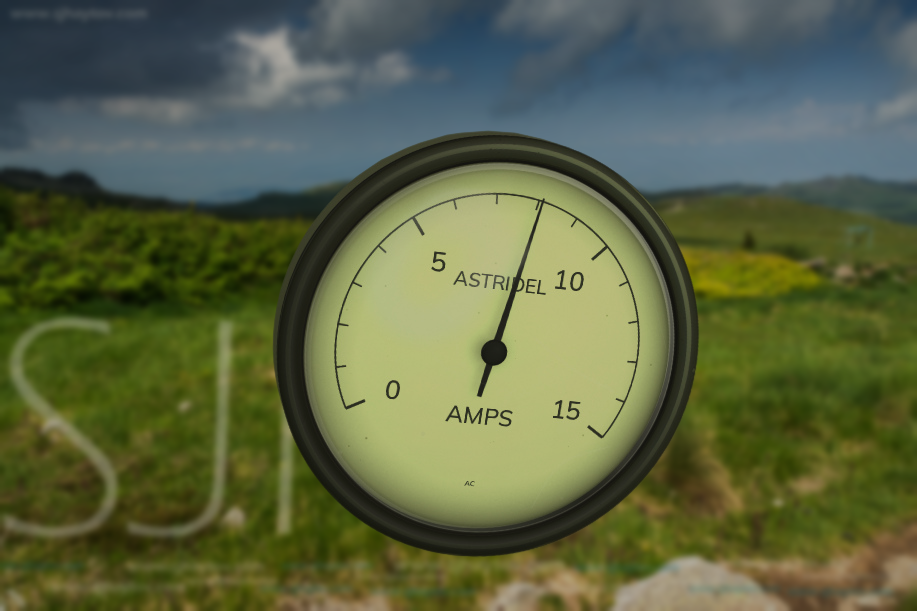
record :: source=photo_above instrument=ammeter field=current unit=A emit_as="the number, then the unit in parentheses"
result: 8 (A)
